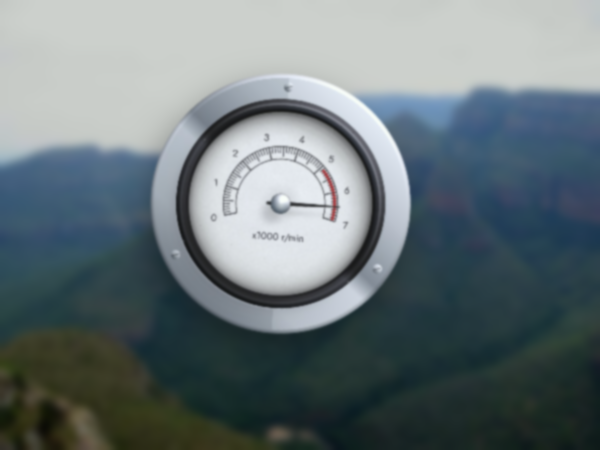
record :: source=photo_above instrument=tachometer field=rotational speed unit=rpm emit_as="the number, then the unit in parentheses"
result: 6500 (rpm)
